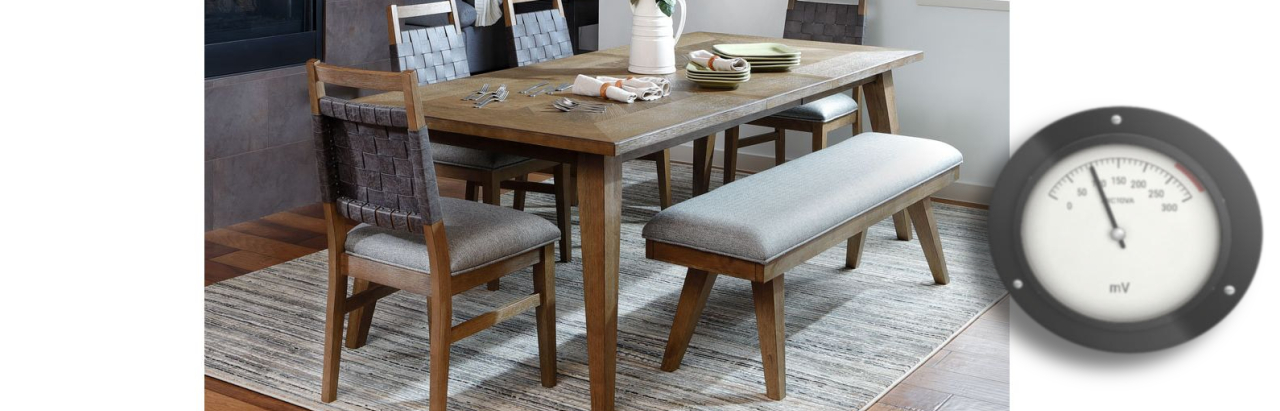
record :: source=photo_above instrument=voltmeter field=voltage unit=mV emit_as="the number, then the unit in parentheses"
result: 100 (mV)
